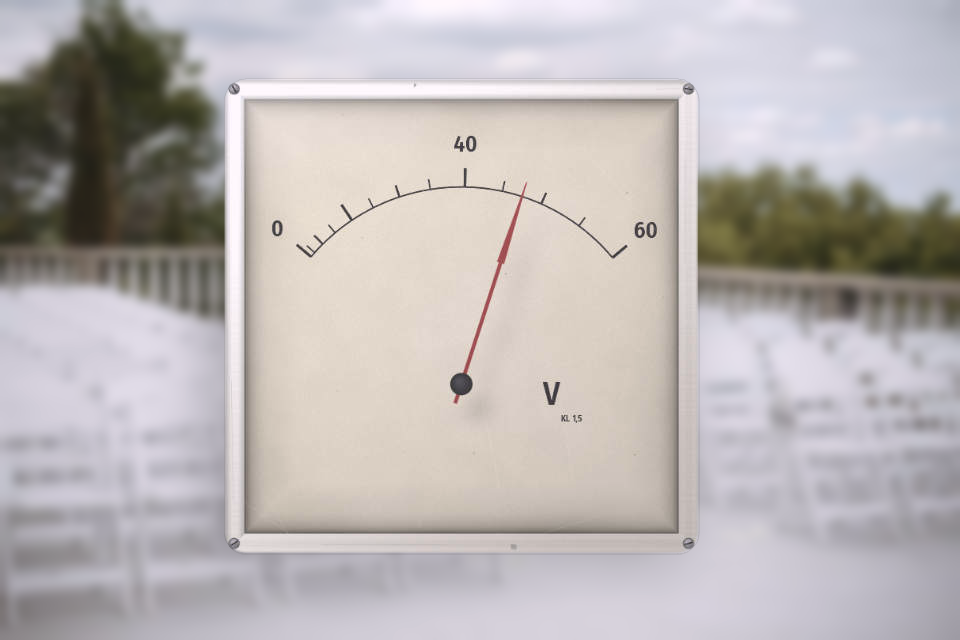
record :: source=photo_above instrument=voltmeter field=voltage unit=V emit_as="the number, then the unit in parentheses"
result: 47.5 (V)
